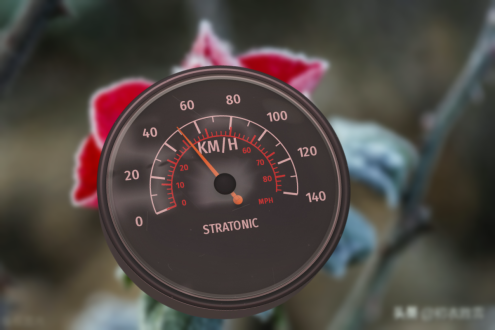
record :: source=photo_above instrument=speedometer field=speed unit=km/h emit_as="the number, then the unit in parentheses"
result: 50 (km/h)
